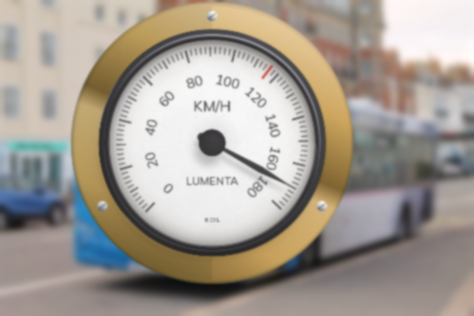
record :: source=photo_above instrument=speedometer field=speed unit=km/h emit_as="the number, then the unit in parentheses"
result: 170 (km/h)
